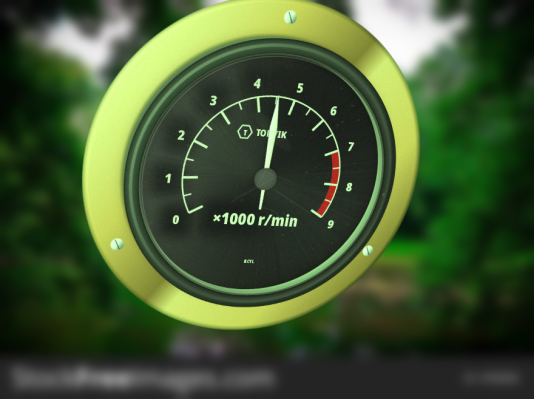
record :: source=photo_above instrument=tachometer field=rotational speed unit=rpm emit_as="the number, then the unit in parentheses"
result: 4500 (rpm)
